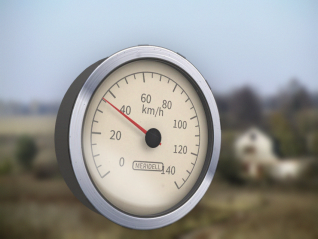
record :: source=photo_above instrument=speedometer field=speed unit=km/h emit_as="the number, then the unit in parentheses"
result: 35 (km/h)
